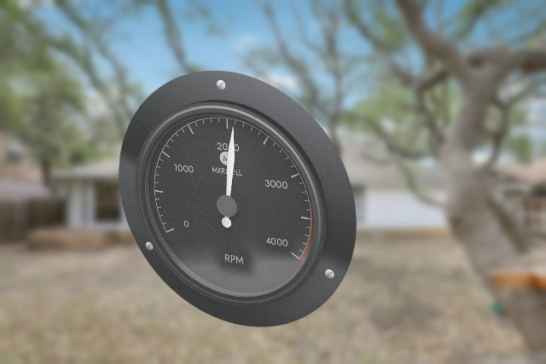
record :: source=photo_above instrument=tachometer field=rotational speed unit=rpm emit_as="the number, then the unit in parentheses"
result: 2100 (rpm)
